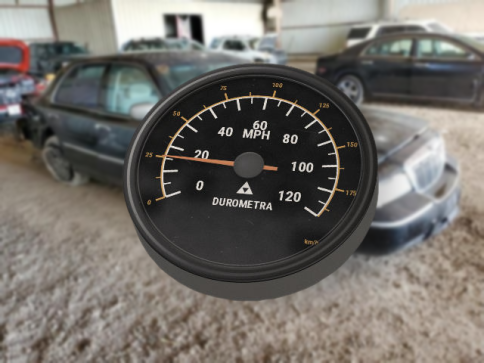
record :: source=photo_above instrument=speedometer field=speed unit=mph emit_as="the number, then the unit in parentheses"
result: 15 (mph)
